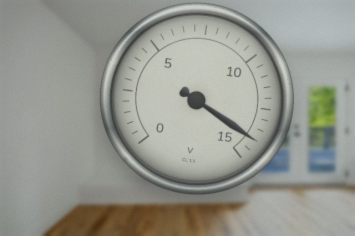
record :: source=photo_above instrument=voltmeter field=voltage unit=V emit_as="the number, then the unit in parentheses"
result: 14 (V)
